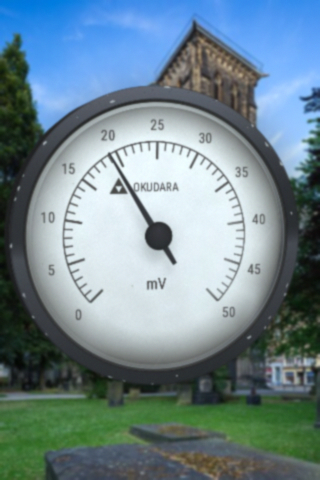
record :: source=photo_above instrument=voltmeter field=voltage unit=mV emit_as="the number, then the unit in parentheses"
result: 19 (mV)
